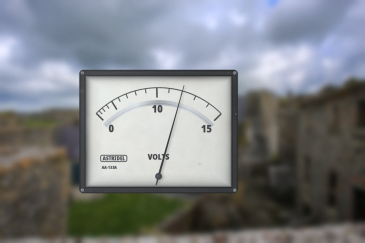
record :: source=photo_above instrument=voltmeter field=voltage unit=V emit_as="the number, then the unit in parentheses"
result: 12 (V)
